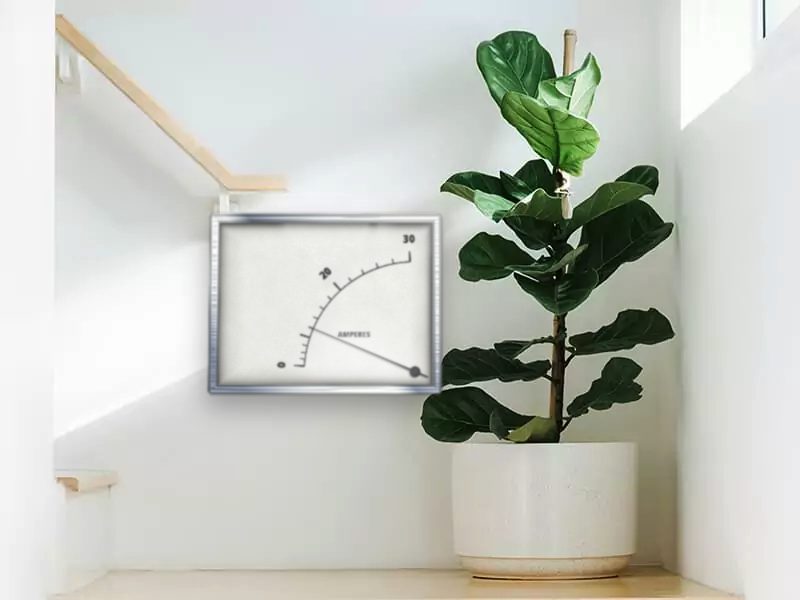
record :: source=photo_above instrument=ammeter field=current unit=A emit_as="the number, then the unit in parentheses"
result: 12 (A)
